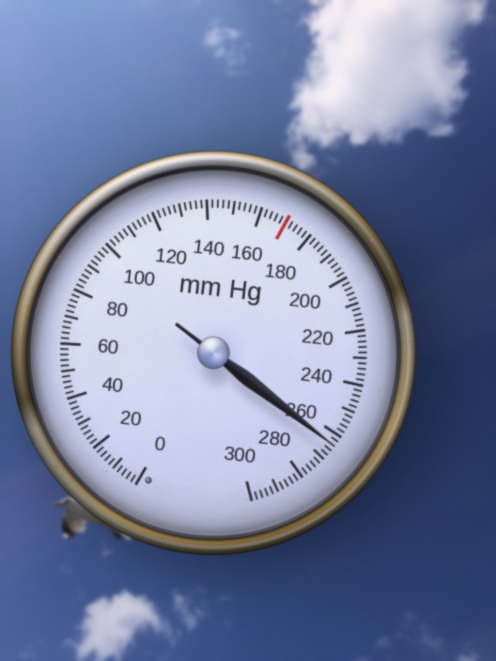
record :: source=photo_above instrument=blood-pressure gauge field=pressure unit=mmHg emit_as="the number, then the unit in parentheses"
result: 264 (mmHg)
